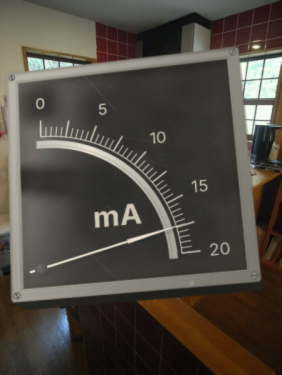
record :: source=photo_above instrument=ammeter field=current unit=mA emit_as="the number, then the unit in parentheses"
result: 17.5 (mA)
